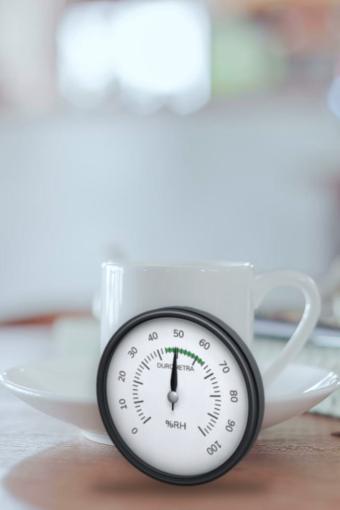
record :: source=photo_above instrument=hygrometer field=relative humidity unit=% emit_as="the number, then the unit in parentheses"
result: 50 (%)
